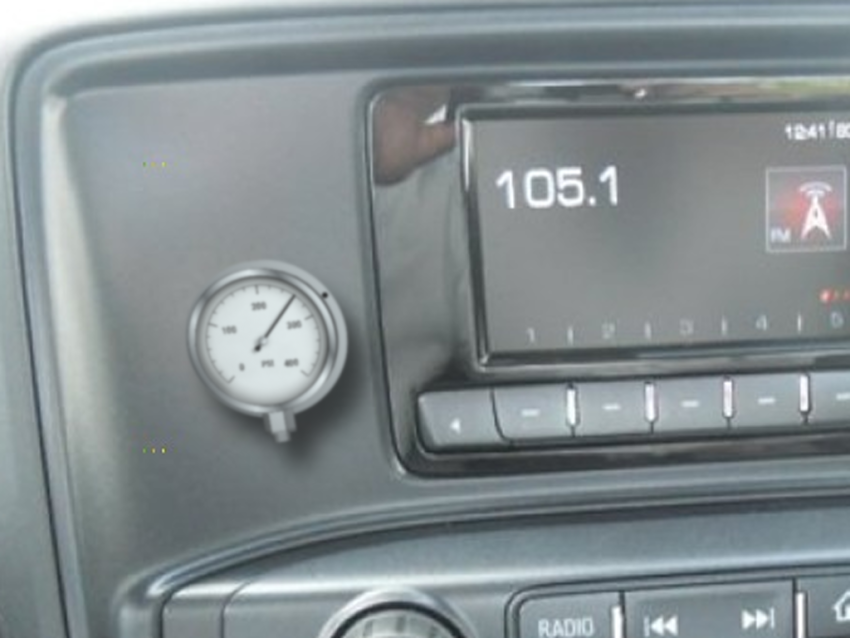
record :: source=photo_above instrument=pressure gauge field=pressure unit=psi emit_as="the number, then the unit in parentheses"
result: 260 (psi)
